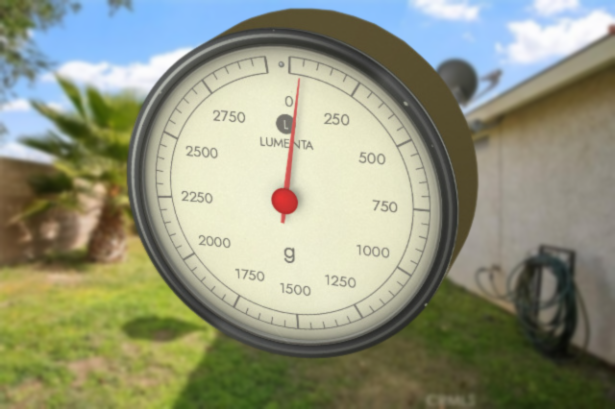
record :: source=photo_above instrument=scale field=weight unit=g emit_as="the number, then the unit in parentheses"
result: 50 (g)
